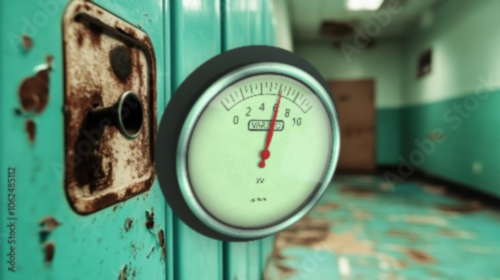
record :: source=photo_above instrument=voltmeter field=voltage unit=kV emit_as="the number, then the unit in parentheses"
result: 6 (kV)
